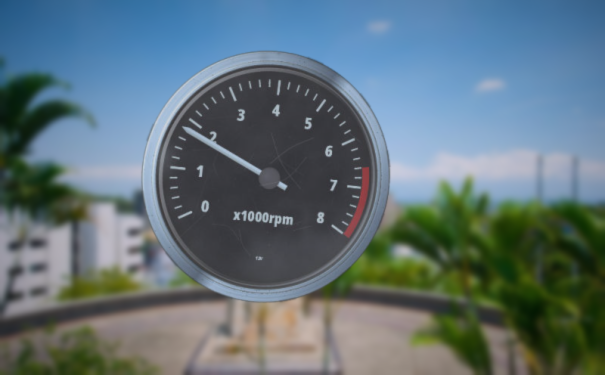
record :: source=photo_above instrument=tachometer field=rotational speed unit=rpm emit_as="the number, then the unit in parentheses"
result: 1800 (rpm)
